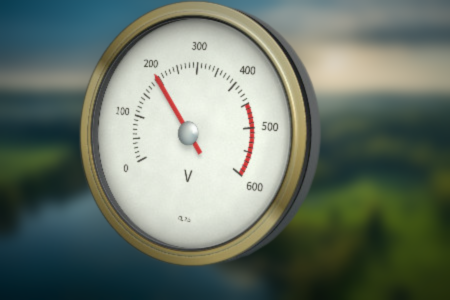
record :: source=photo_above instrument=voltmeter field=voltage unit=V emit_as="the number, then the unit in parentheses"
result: 200 (V)
